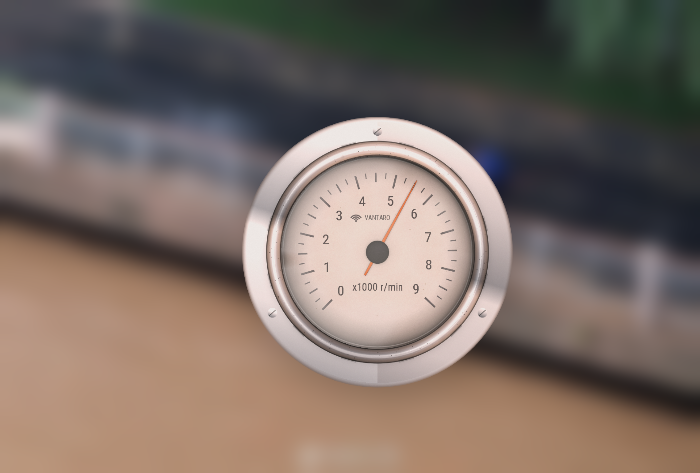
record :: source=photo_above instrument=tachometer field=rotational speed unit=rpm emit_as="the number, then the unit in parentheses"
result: 5500 (rpm)
